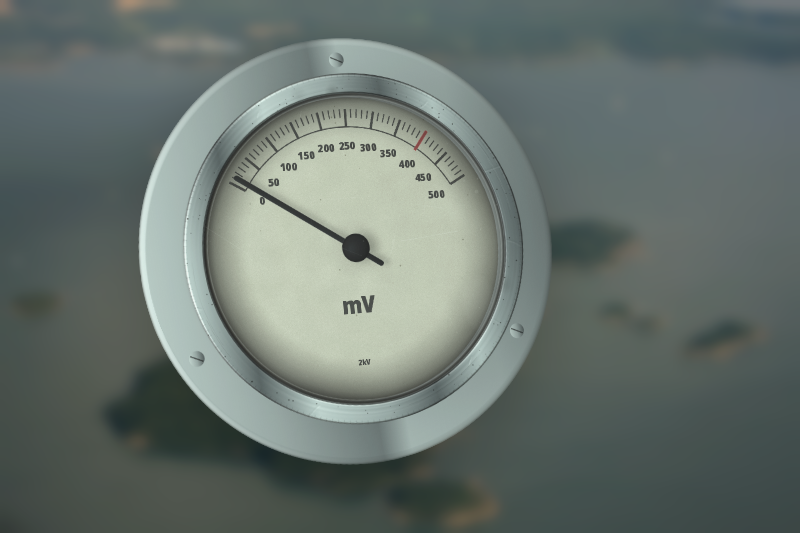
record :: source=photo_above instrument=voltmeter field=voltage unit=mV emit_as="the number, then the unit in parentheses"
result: 10 (mV)
